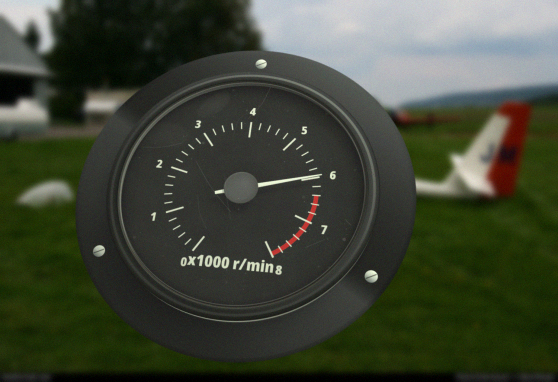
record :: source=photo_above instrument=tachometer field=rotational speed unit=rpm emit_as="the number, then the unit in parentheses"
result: 6000 (rpm)
